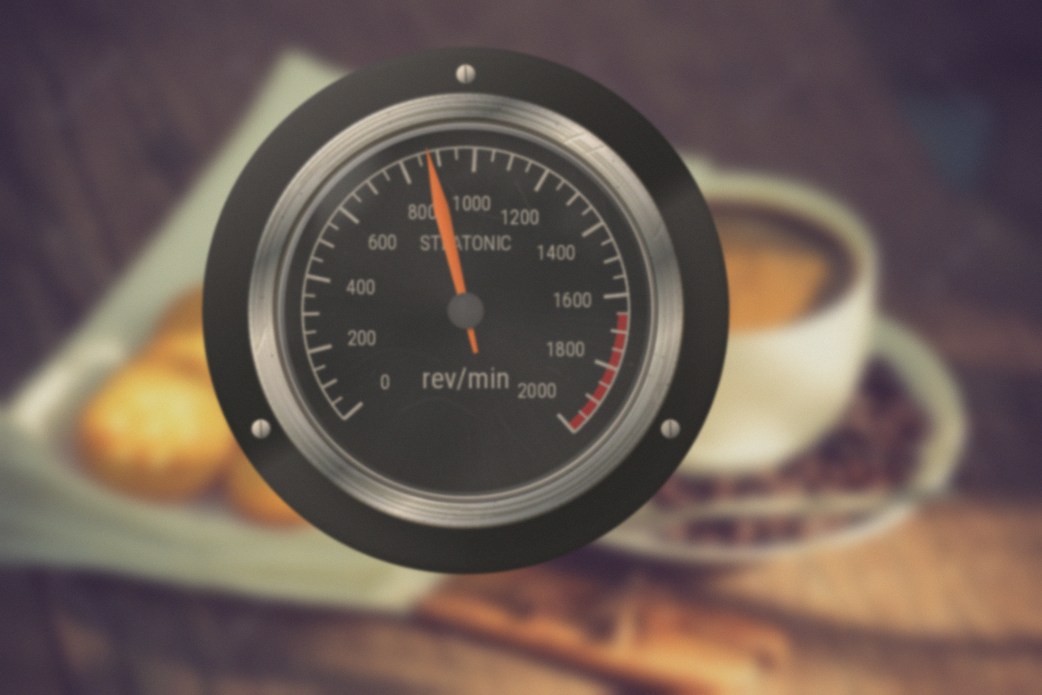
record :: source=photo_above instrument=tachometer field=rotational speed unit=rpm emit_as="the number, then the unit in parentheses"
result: 875 (rpm)
